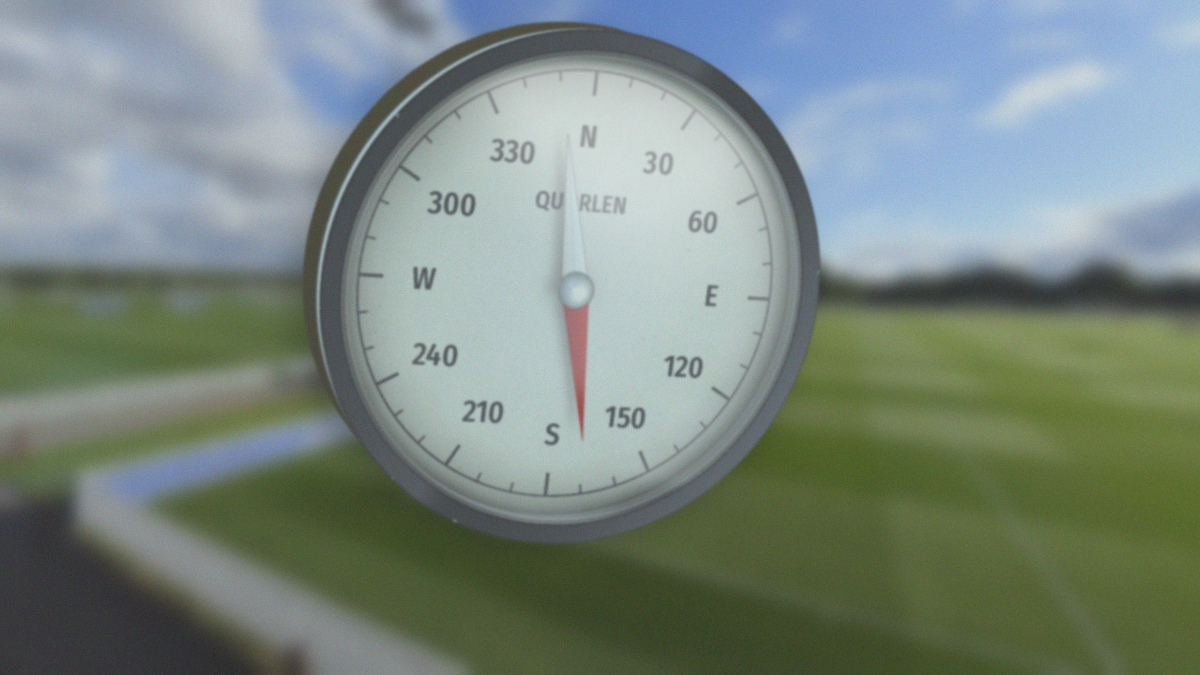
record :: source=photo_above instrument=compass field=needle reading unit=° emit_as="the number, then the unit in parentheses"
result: 170 (°)
